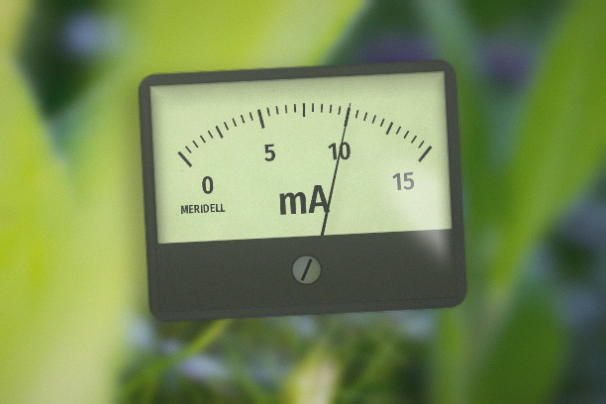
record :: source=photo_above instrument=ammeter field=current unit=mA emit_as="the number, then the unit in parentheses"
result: 10 (mA)
